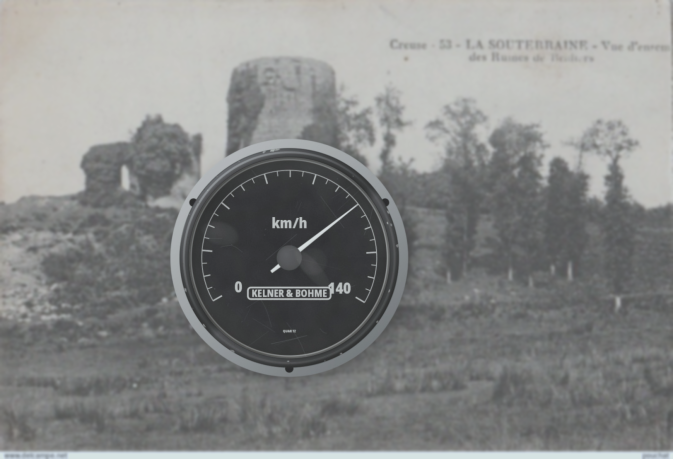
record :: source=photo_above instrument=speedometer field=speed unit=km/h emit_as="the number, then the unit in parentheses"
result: 100 (km/h)
